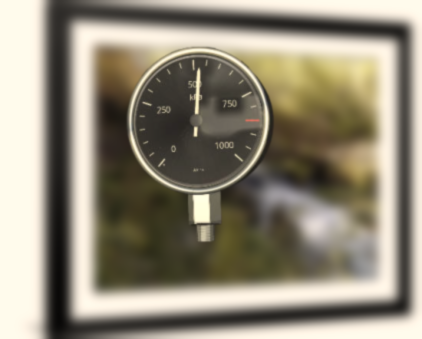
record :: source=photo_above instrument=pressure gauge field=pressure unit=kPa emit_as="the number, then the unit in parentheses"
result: 525 (kPa)
